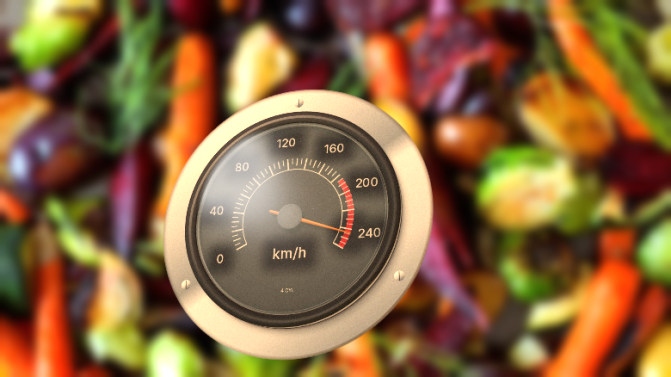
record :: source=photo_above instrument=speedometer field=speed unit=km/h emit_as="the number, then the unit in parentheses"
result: 245 (km/h)
